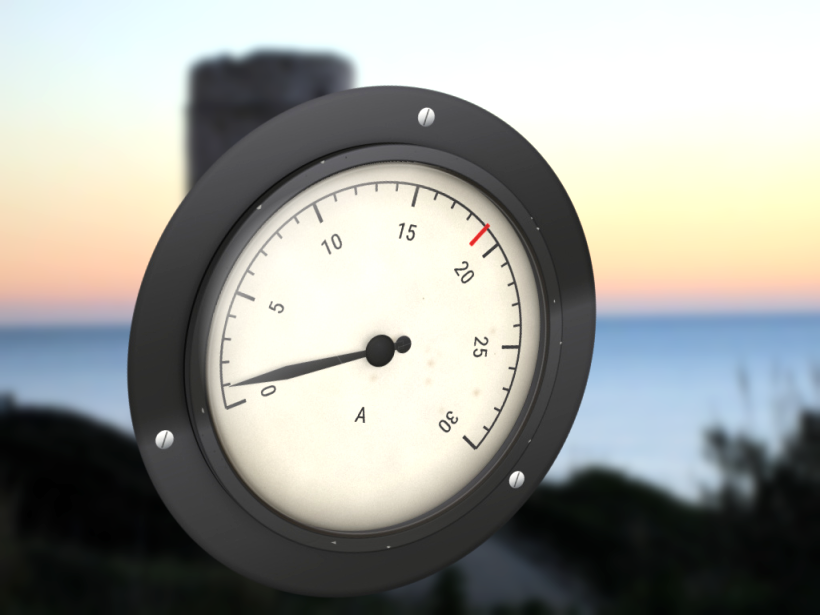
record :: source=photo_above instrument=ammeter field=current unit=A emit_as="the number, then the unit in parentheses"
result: 1 (A)
